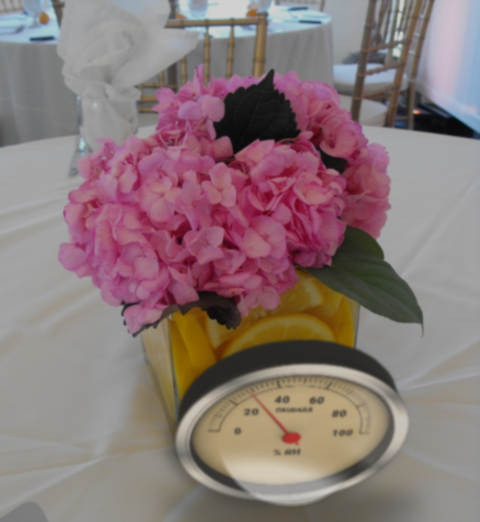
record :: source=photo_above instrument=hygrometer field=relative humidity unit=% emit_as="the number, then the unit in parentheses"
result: 30 (%)
